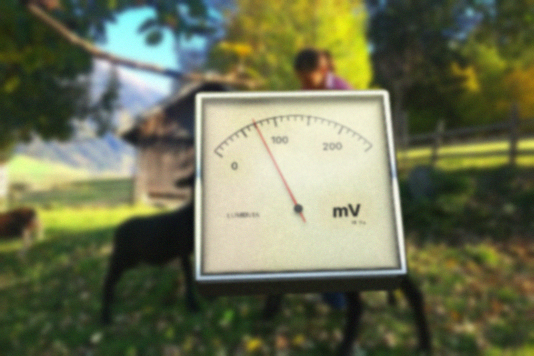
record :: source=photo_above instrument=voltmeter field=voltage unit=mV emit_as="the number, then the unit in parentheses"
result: 70 (mV)
